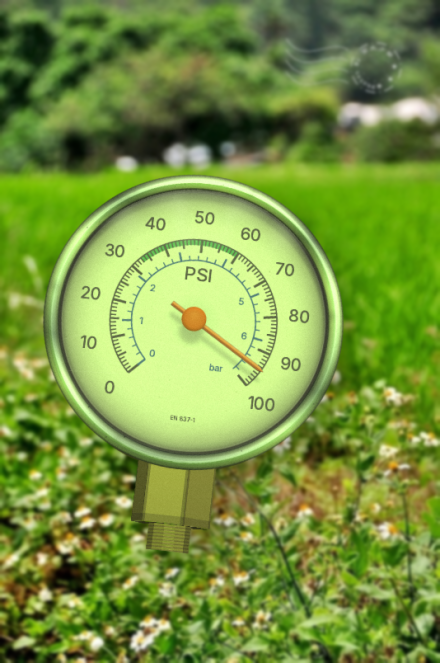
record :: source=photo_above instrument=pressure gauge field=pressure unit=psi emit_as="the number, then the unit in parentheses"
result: 95 (psi)
